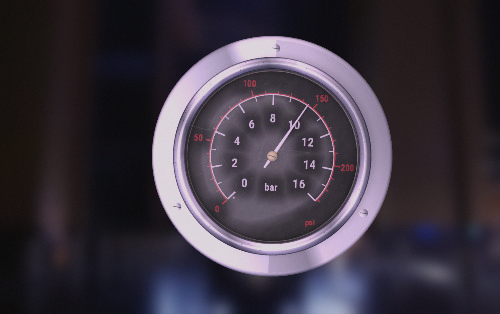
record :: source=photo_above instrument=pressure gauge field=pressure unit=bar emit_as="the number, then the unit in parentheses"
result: 10 (bar)
